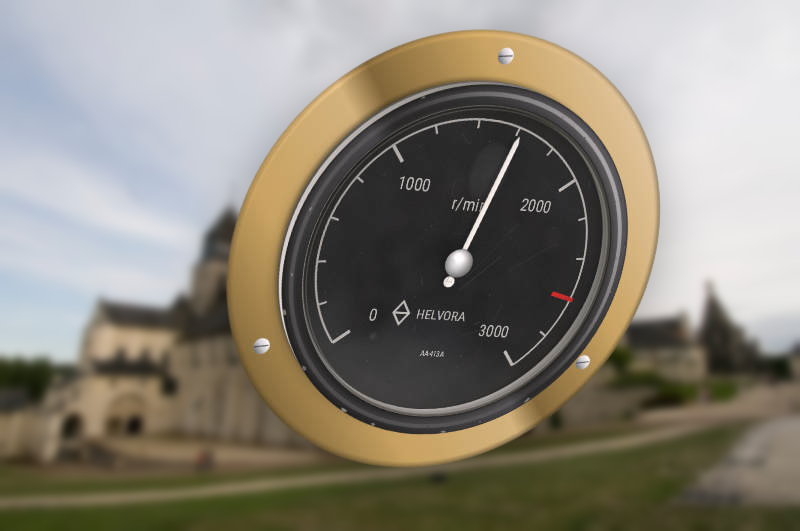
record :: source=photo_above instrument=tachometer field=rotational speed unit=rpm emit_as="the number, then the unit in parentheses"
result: 1600 (rpm)
